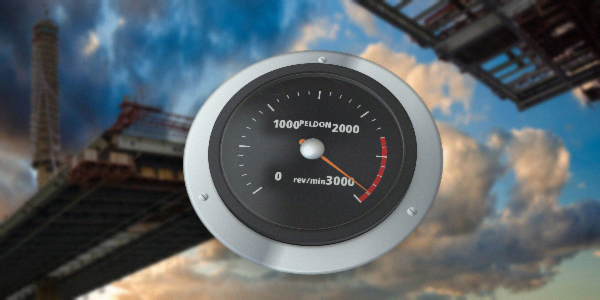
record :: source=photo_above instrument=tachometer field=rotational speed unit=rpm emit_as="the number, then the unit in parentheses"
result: 2900 (rpm)
